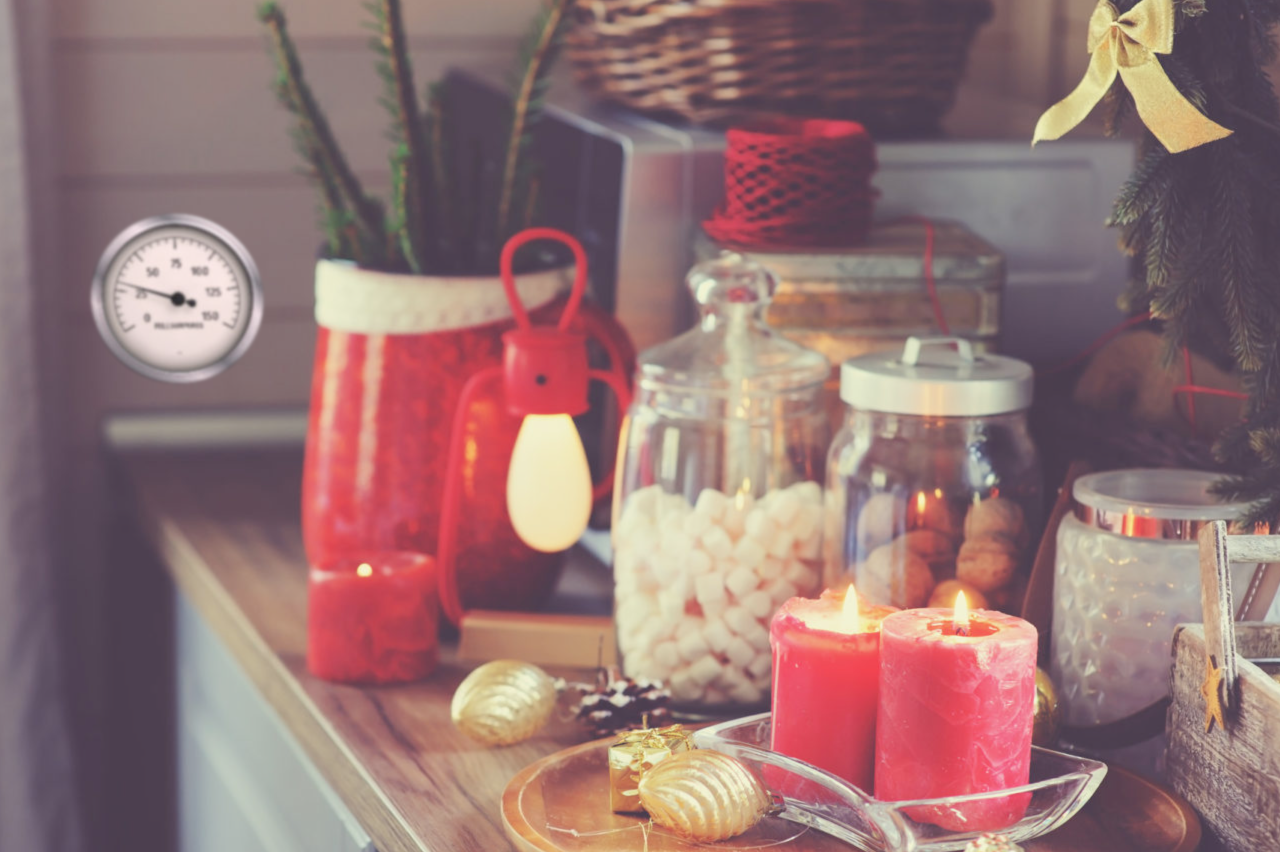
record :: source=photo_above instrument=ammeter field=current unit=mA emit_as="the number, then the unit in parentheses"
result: 30 (mA)
